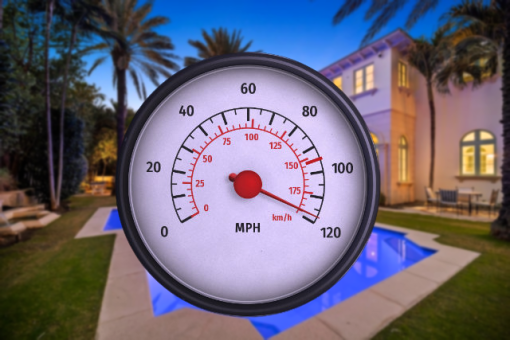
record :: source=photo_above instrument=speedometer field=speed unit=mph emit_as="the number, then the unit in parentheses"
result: 117.5 (mph)
